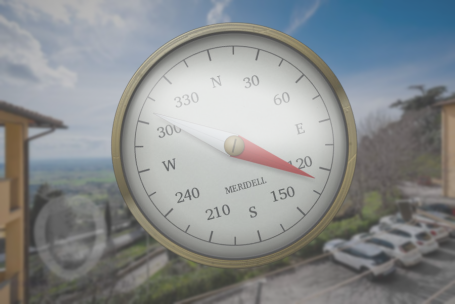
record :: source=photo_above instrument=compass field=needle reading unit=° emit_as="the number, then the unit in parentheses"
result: 127.5 (°)
